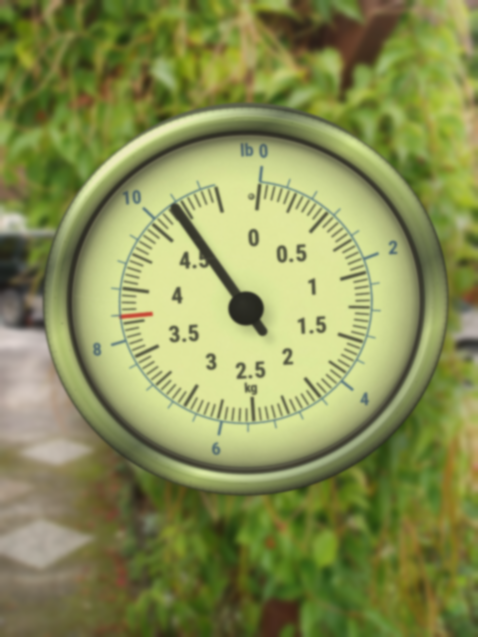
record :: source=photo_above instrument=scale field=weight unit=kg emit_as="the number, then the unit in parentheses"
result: 4.7 (kg)
